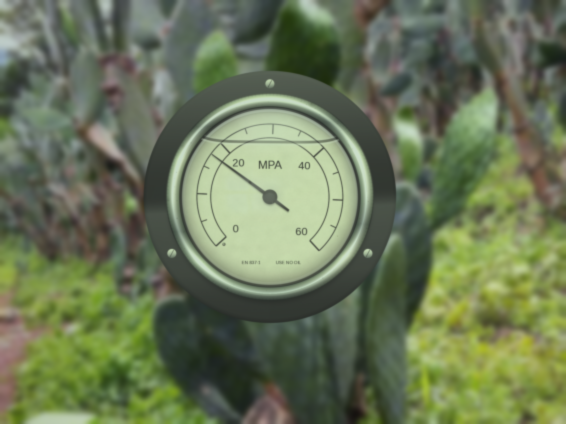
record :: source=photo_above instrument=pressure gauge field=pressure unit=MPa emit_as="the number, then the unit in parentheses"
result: 17.5 (MPa)
